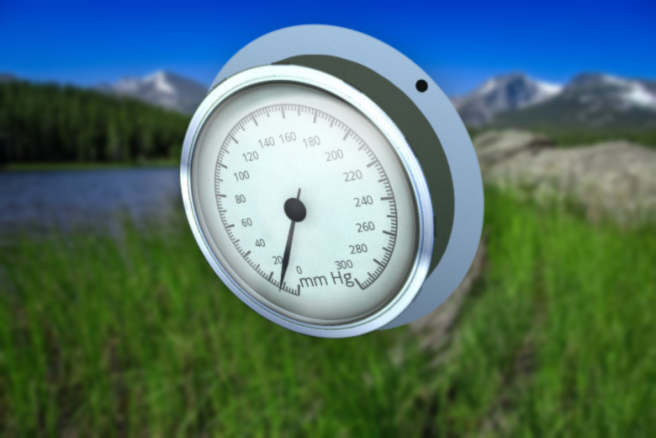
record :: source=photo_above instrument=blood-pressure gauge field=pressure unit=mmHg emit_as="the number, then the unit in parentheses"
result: 10 (mmHg)
